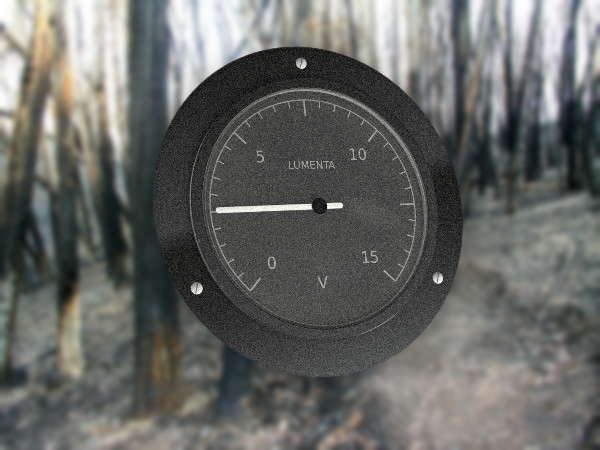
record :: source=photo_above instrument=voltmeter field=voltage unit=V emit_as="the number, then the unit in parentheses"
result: 2.5 (V)
